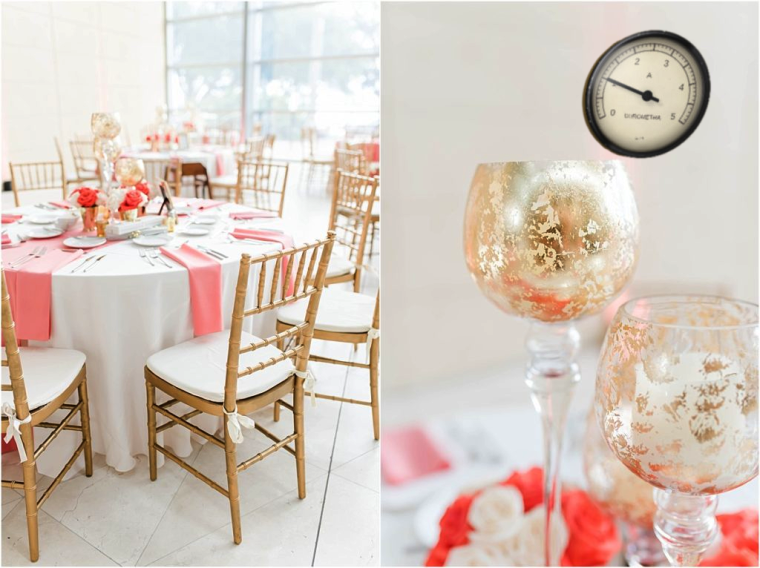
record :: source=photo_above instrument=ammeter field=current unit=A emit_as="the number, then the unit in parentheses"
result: 1 (A)
